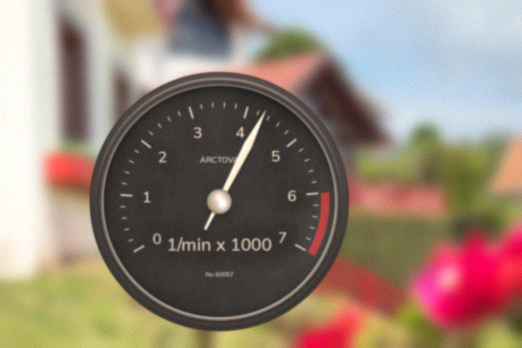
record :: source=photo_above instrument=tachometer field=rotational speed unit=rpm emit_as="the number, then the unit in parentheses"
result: 4300 (rpm)
